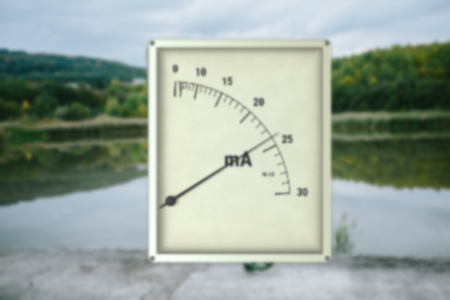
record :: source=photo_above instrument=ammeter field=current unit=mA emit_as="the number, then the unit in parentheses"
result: 24 (mA)
